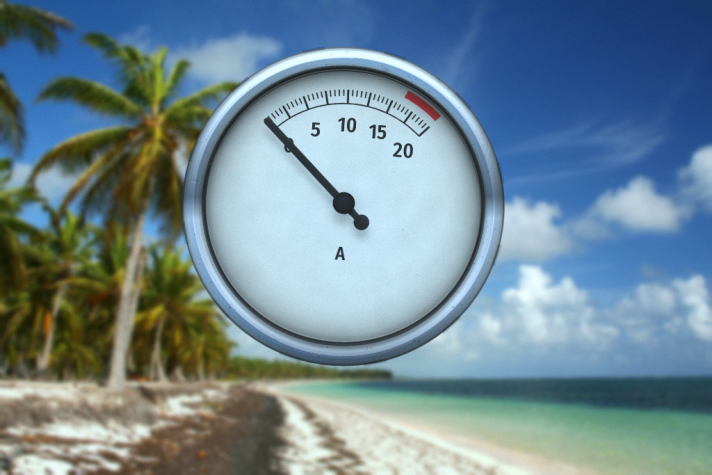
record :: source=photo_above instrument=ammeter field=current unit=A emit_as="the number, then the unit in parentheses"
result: 0 (A)
